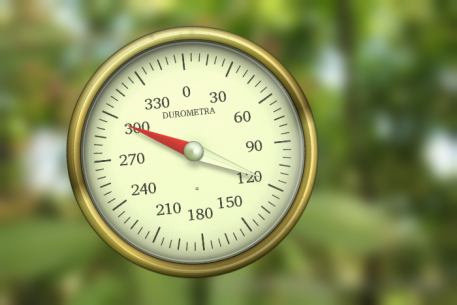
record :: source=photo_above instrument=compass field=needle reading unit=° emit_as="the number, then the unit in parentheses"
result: 297.5 (°)
